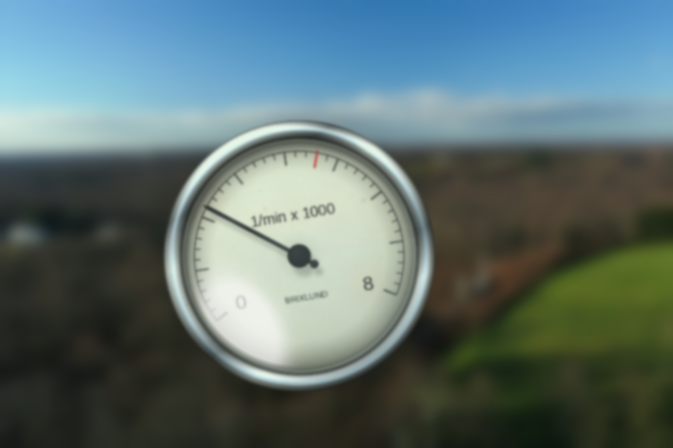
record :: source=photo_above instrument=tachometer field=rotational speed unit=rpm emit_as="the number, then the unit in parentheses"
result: 2200 (rpm)
